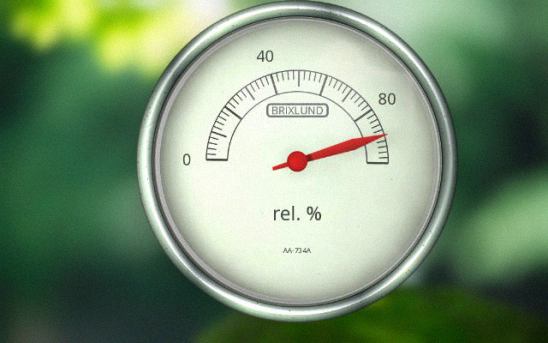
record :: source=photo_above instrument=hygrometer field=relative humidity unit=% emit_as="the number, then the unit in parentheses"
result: 90 (%)
